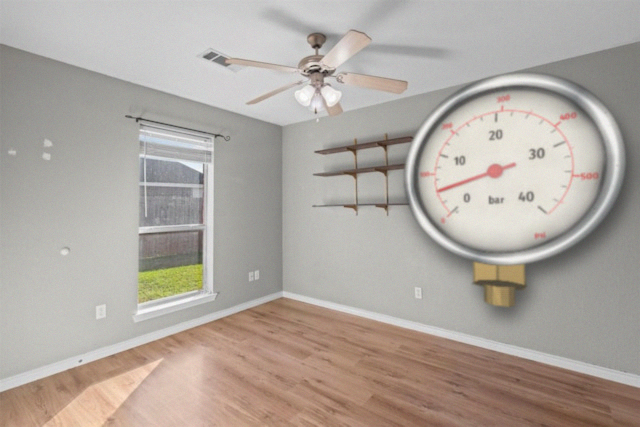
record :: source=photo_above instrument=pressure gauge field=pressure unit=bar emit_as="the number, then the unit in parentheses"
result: 4 (bar)
